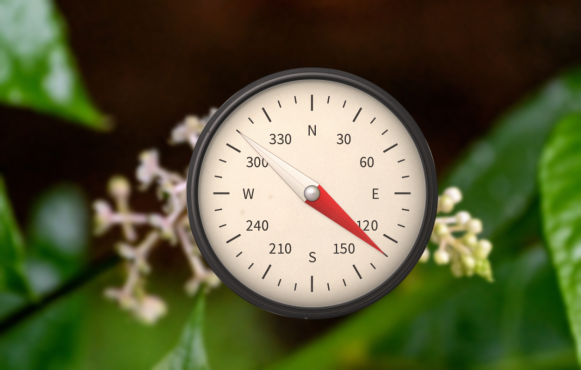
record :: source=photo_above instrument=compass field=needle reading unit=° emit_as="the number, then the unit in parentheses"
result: 130 (°)
